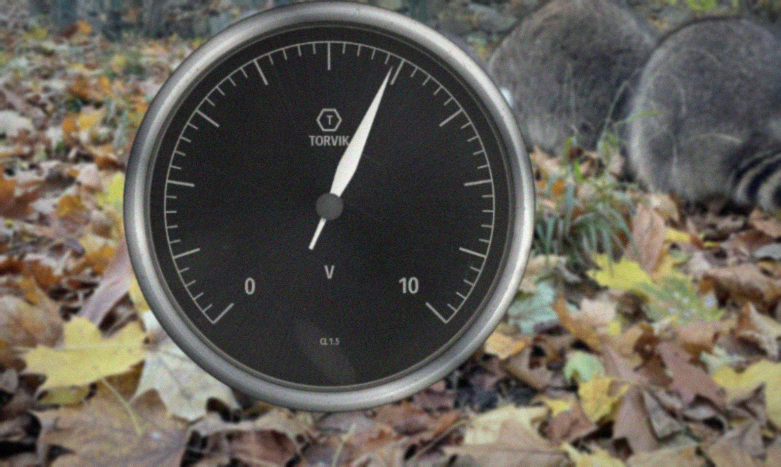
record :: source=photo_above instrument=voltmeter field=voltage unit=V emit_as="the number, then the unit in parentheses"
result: 5.9 (V)
